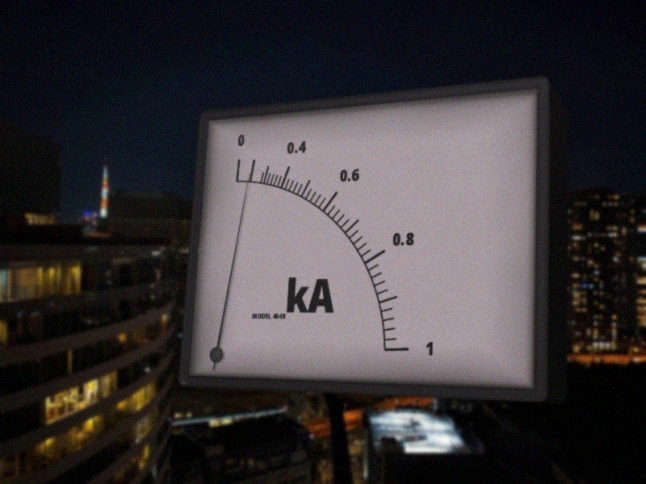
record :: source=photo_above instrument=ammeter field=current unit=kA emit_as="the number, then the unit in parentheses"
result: 0.2 (kA)
